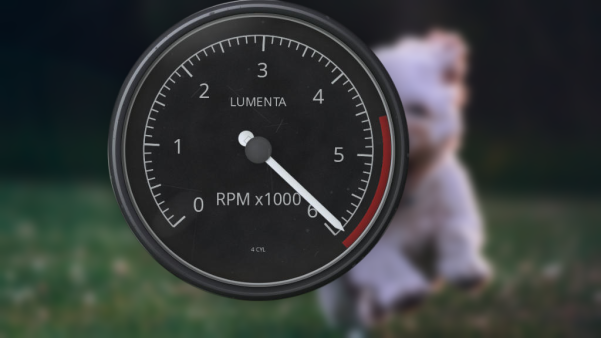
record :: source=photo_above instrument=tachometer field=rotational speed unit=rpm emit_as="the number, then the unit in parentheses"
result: 5900 (rpm)
